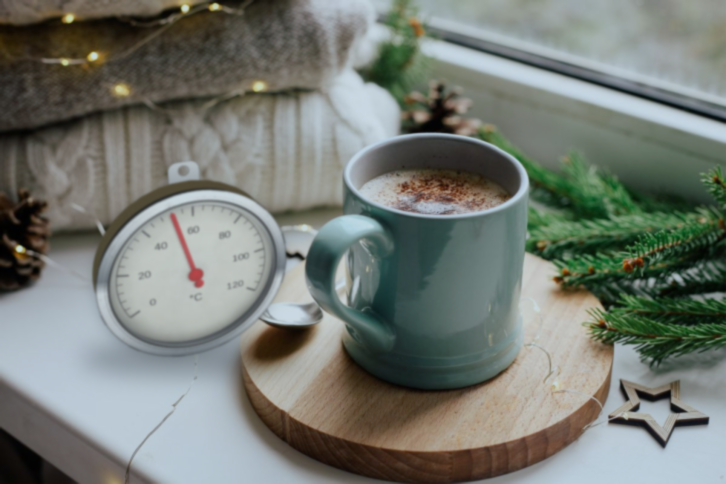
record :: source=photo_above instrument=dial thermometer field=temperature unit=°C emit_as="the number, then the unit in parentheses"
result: 52 (°C)
